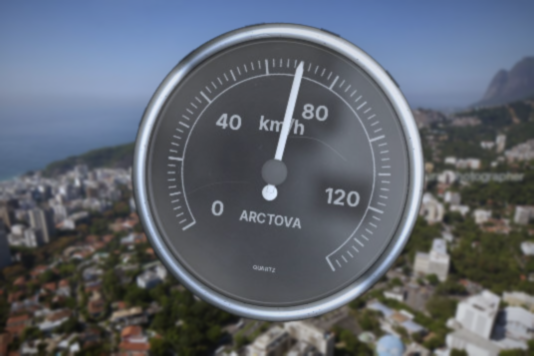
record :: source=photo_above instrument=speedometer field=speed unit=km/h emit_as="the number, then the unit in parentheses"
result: 70 (km/h)
